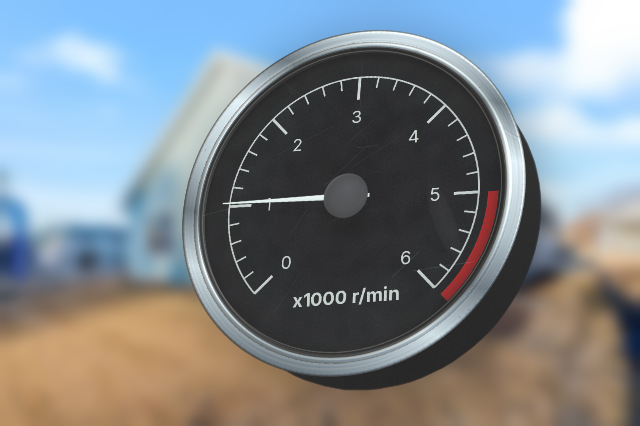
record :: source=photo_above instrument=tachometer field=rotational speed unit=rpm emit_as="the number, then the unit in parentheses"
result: 1000 (rpm)
